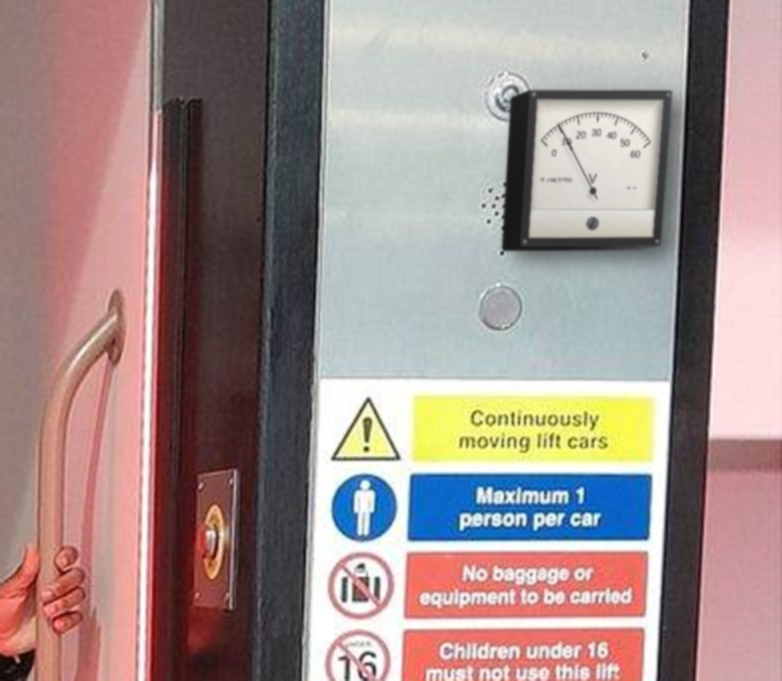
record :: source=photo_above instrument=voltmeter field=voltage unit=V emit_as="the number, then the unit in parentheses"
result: 10 (V)
